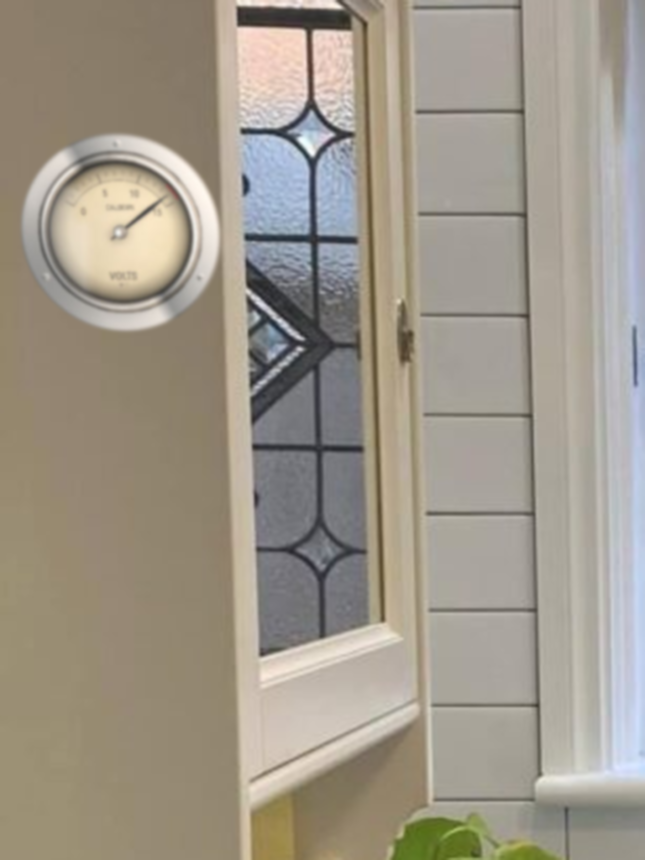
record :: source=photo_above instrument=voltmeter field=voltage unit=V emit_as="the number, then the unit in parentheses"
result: 14 (V)
